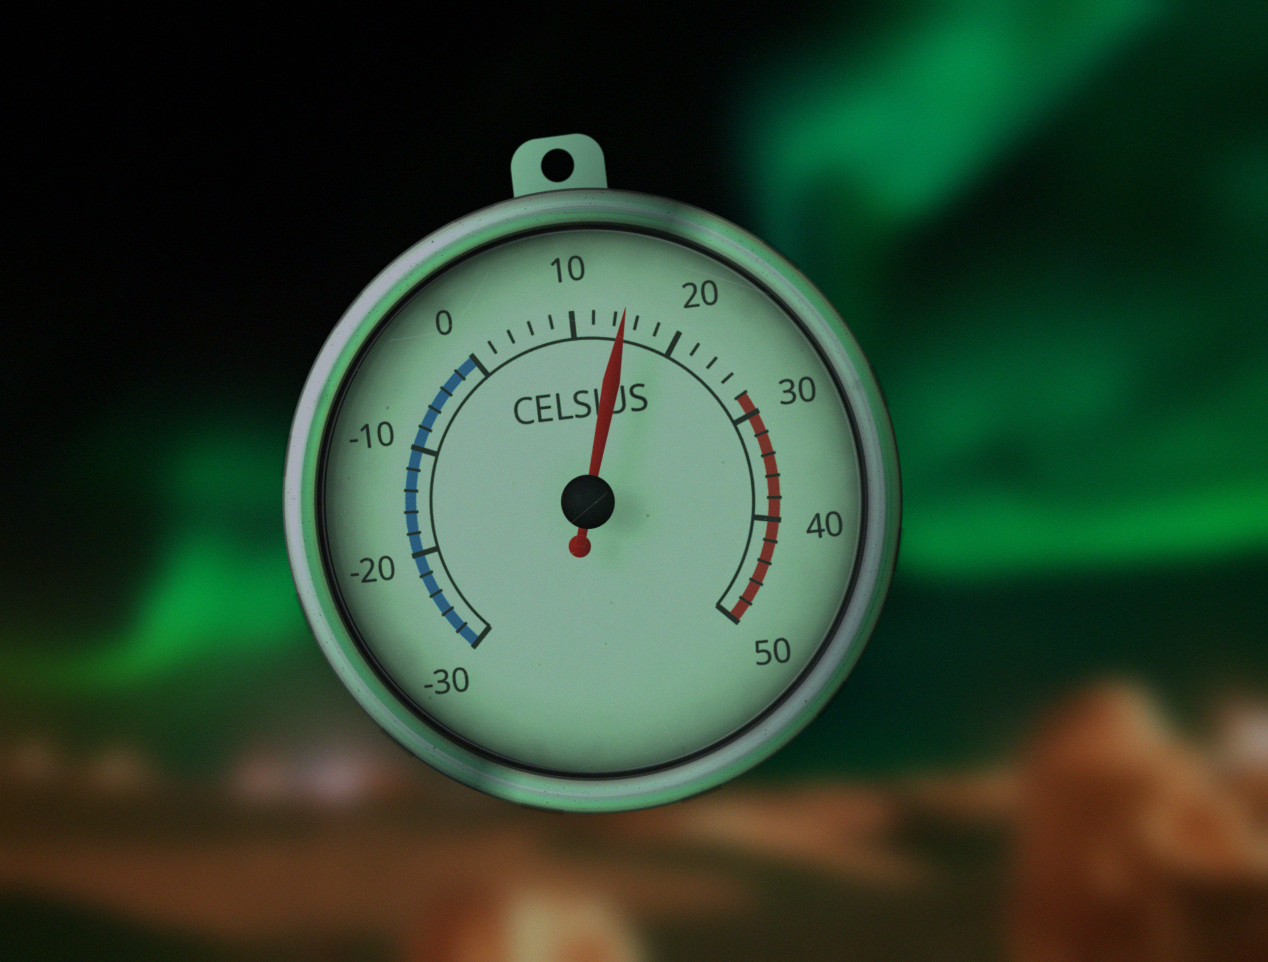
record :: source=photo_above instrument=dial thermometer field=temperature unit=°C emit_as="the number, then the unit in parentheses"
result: 15 (°C)
